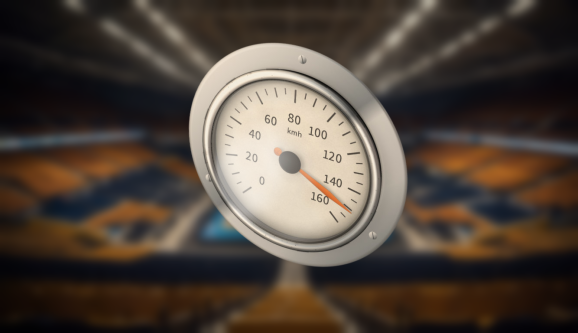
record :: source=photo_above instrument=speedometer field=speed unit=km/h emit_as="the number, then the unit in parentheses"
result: 150 (km/h)
